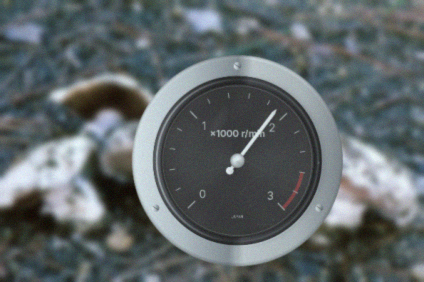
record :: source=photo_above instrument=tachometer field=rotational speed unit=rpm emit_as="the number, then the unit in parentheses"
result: 1900 (rpm)
